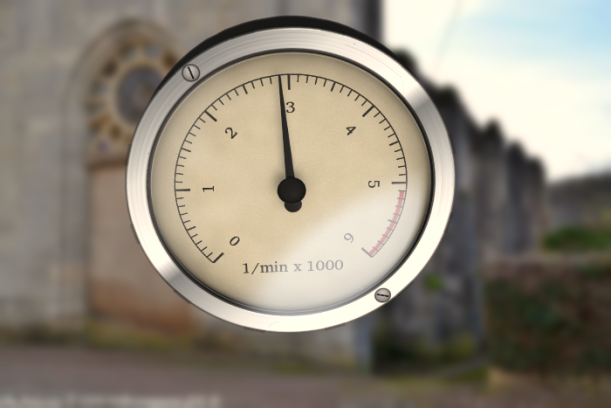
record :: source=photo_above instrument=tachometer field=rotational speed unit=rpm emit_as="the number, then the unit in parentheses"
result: 2900 (rpm)
